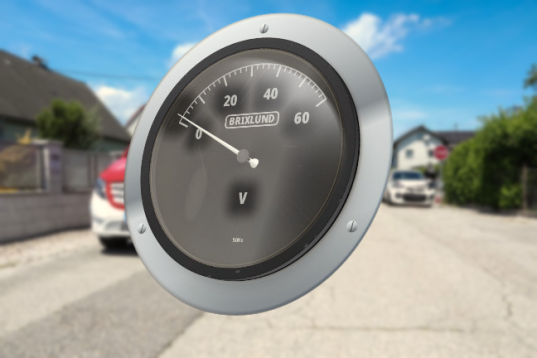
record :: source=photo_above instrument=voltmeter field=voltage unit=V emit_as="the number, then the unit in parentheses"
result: 2 (V)
